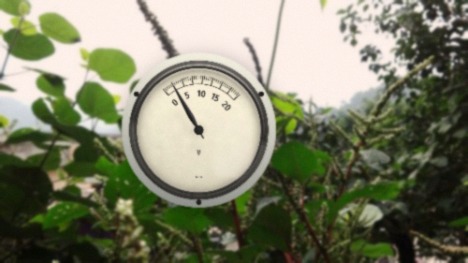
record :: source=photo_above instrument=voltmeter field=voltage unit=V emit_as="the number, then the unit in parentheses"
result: 2.5 (V)
